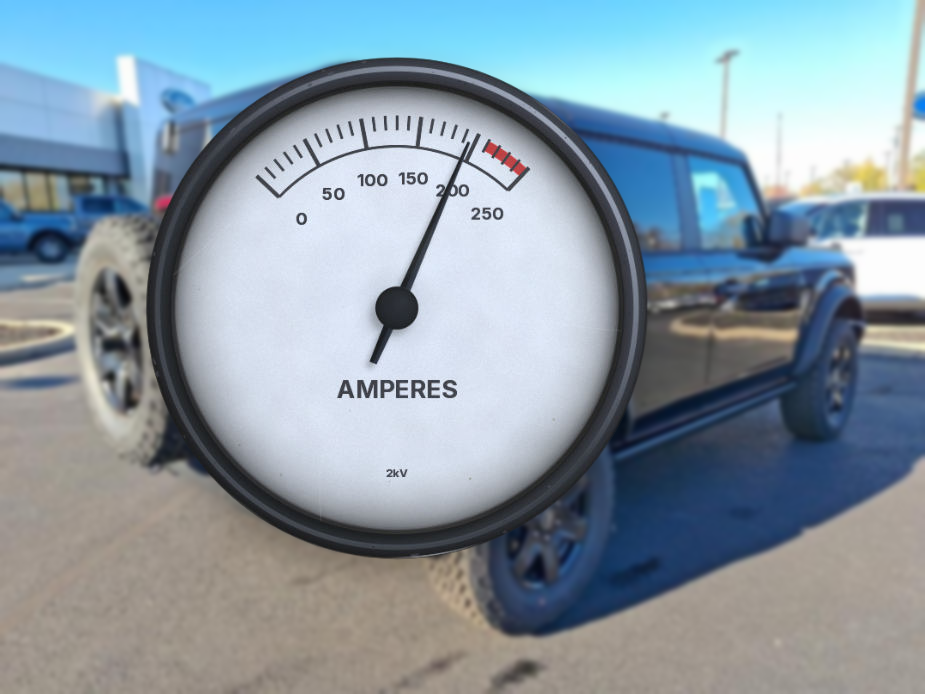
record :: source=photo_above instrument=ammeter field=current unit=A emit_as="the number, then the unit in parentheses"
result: 195 (A)
